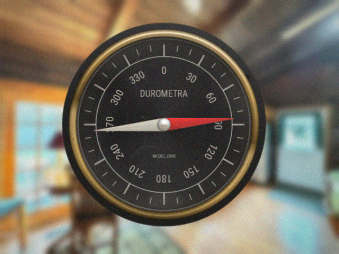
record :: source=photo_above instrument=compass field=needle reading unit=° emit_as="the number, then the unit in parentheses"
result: 85 (°)
